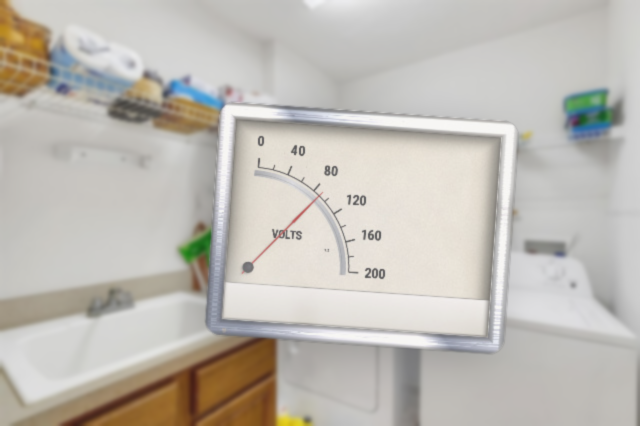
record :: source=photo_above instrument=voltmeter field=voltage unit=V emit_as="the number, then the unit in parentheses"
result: 90 (V)
